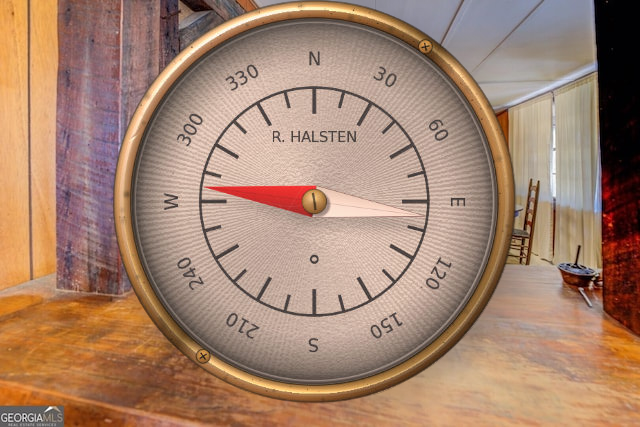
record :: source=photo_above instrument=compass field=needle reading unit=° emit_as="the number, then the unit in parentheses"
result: 277.5 (°)
